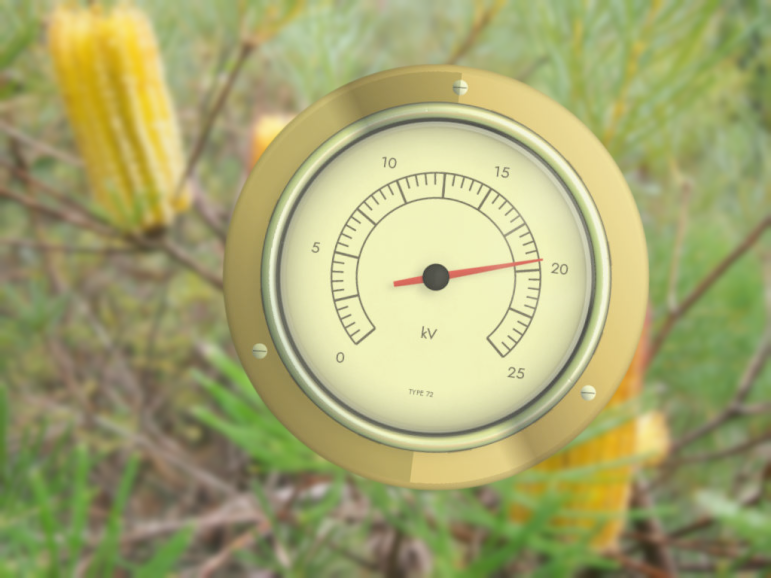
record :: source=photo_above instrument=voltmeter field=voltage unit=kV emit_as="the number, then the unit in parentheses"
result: 19.5 (kV)
